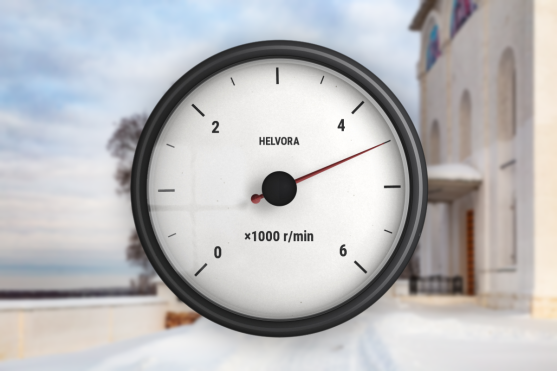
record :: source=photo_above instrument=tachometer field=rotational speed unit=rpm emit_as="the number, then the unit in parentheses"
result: 4500 (rpm)
